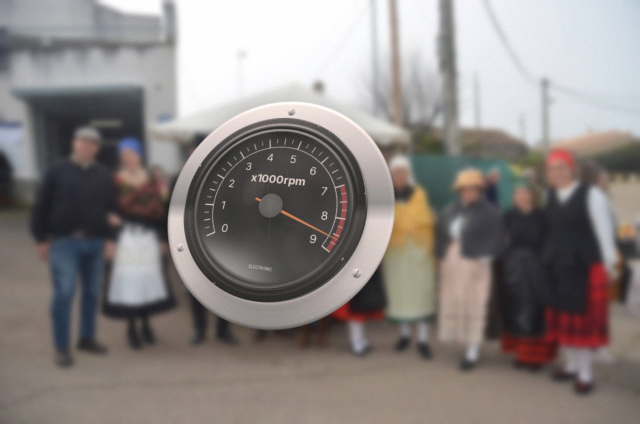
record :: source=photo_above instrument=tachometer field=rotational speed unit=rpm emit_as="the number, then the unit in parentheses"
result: 8625 (rpm)
